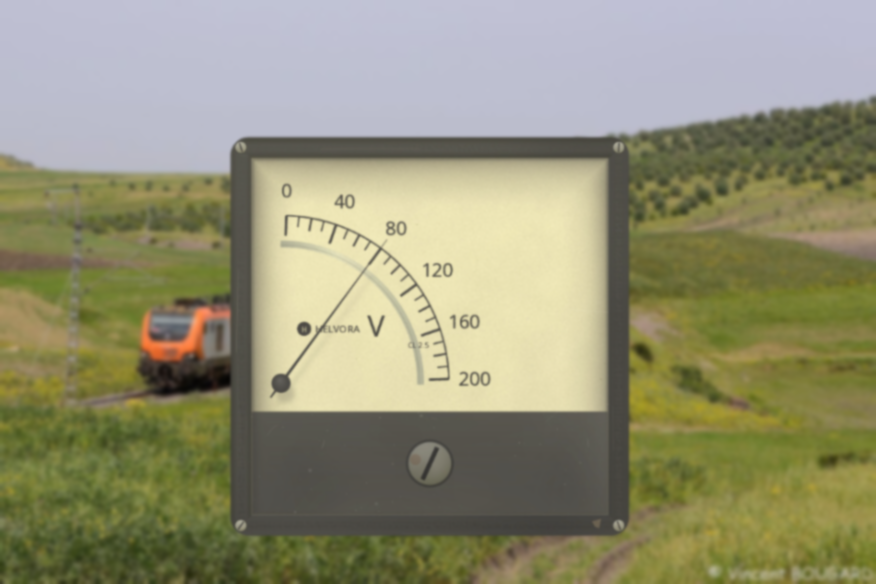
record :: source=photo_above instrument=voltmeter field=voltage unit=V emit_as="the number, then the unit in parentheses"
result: 80 (V)
